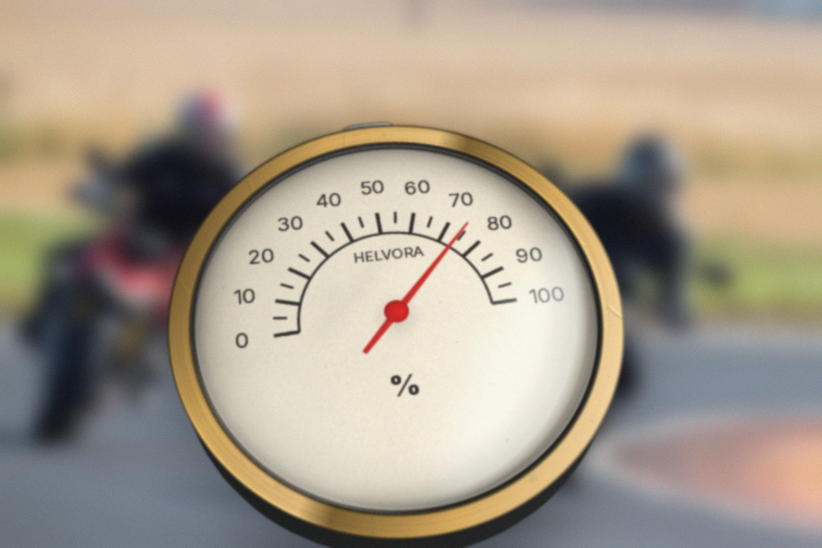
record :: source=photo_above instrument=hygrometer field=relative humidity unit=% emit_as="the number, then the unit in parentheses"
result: 75 (%)
